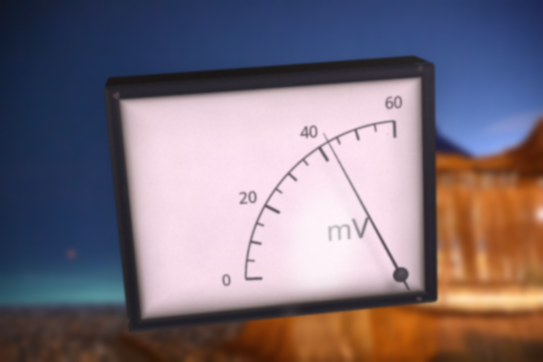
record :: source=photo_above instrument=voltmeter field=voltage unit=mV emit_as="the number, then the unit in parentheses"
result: 42.5 (mV)
